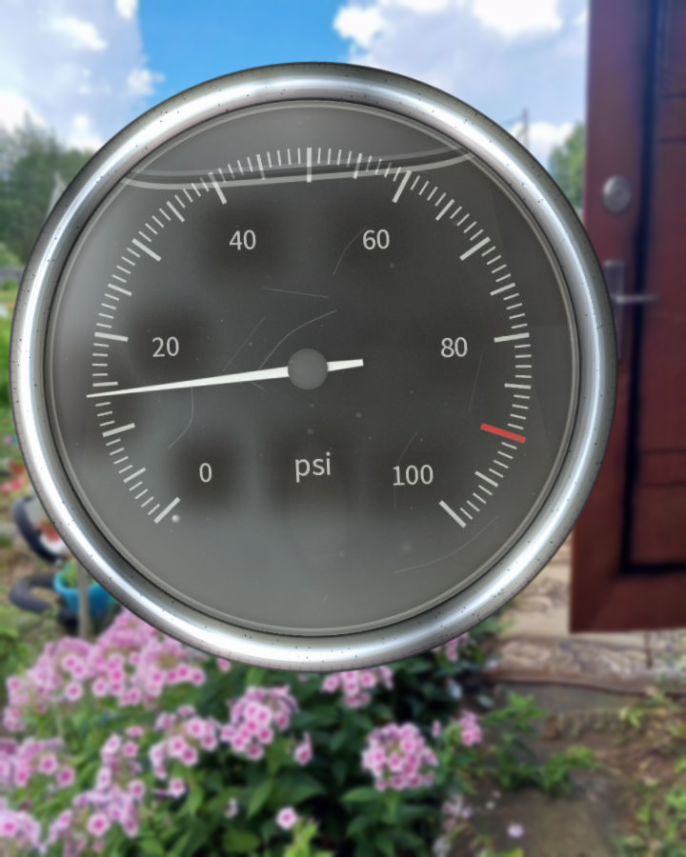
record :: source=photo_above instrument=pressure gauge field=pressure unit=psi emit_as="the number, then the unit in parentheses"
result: 14 (psi)
